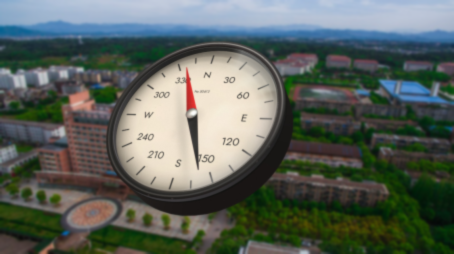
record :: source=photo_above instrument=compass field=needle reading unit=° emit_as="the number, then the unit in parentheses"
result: 337.5 (°)
